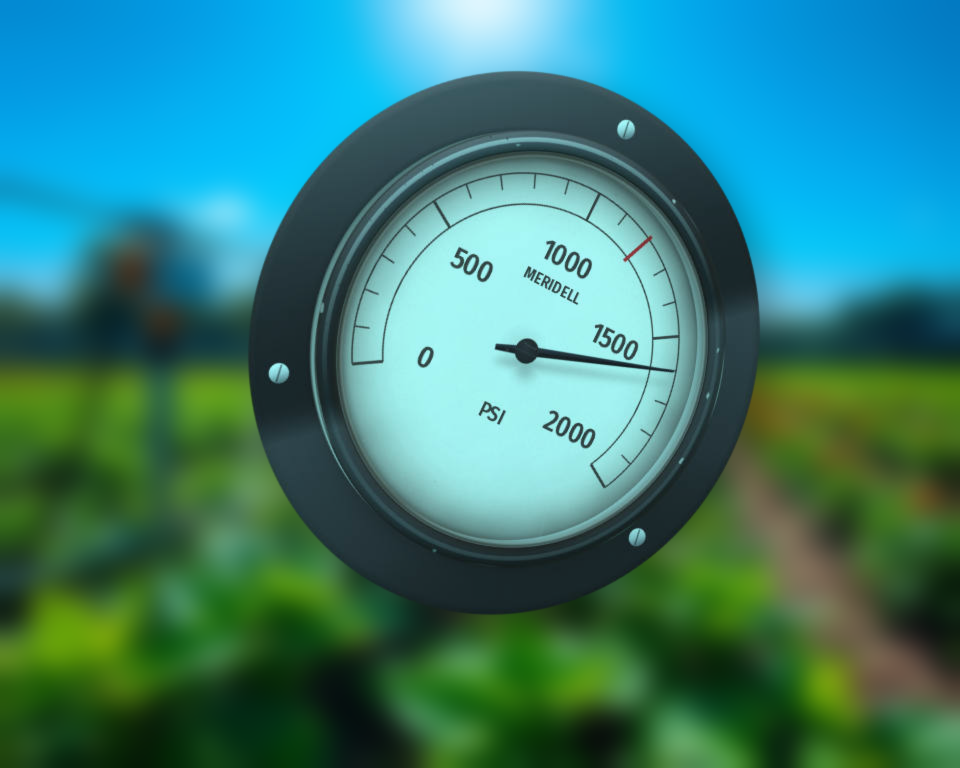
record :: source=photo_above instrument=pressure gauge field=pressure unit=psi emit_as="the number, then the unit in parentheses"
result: 1600 (psi)
